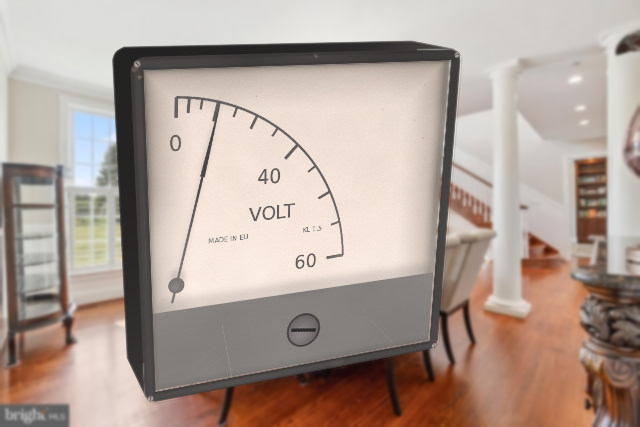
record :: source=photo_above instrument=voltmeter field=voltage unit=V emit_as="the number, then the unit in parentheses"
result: 20 (V)
